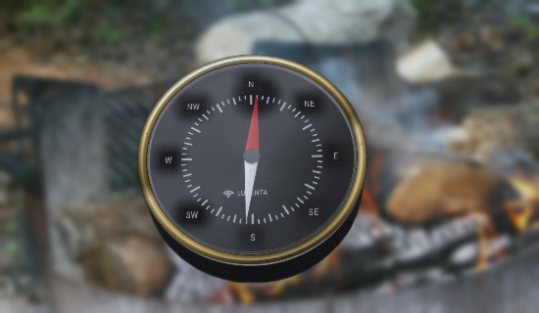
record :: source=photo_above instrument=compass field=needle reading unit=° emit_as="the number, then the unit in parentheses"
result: 5 (°)
